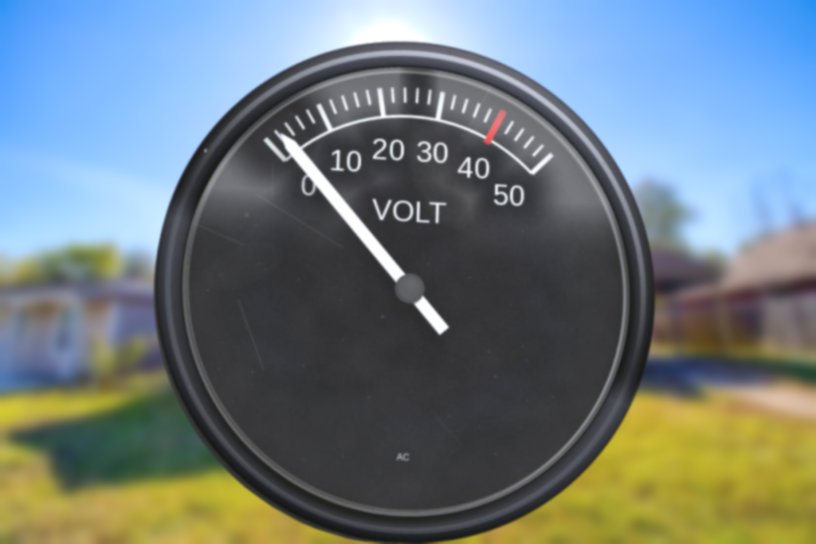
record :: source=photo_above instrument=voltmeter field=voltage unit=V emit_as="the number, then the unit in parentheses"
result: 2 (V)
